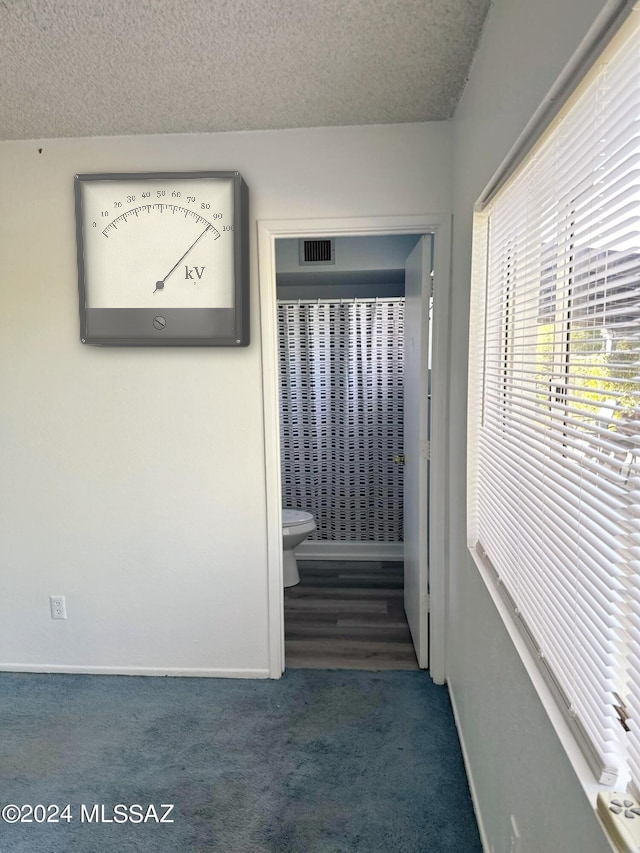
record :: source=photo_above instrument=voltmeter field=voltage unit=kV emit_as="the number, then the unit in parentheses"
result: 90 (kV)
